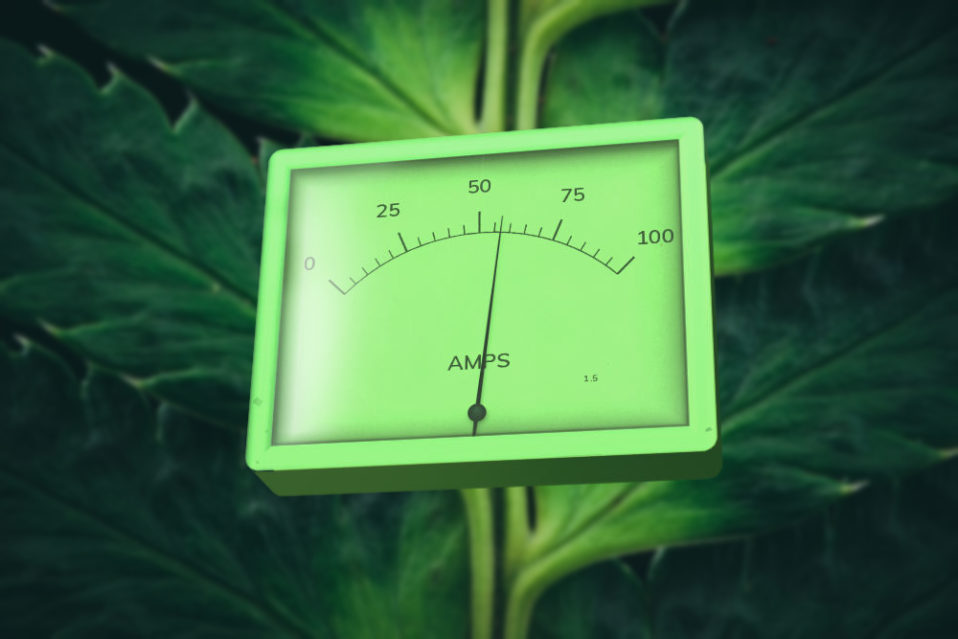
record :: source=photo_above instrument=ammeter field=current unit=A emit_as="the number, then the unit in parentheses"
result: 57.5 (A)
